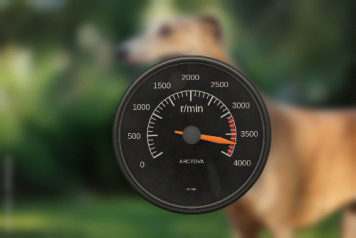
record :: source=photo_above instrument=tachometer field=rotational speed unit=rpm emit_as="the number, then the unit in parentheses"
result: 3700 (rpm)
